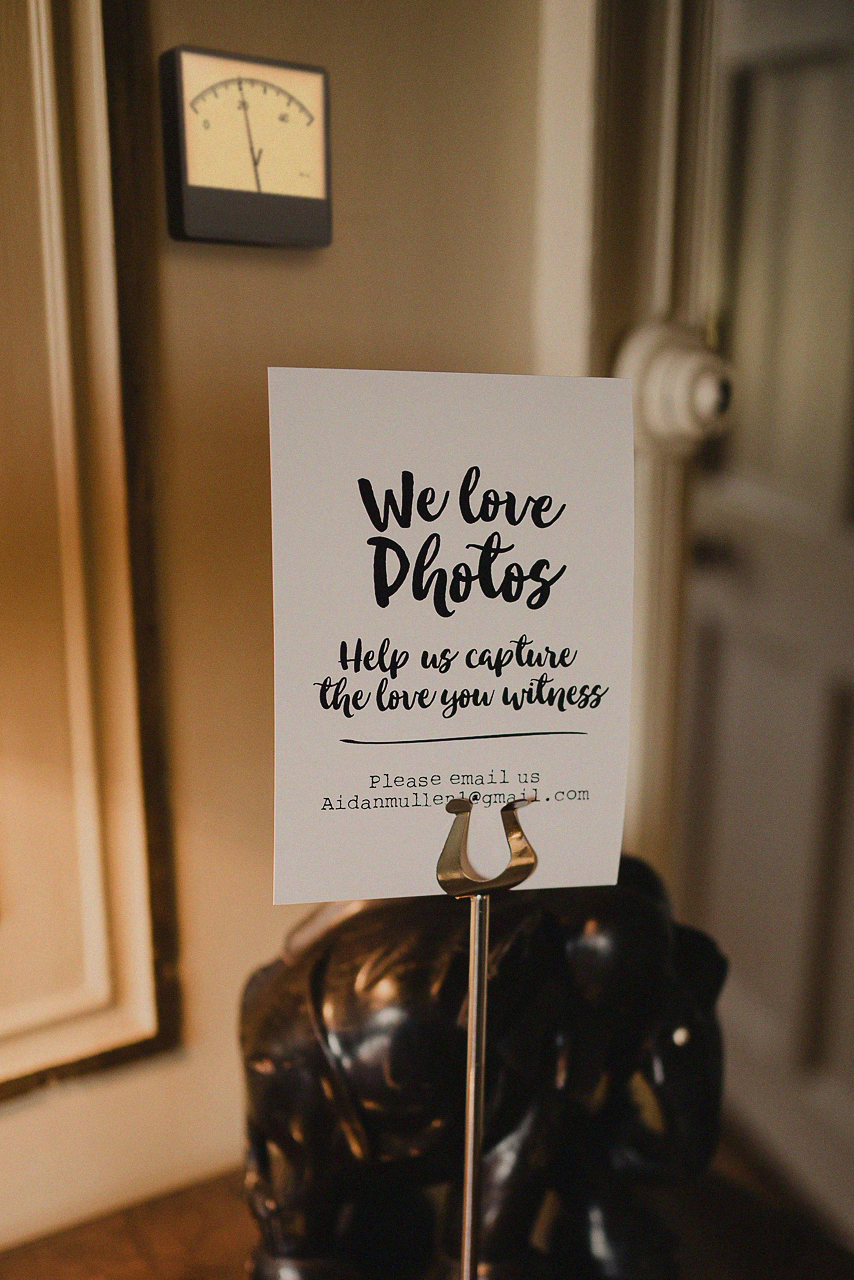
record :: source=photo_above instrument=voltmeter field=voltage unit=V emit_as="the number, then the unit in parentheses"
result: 20 (V)
